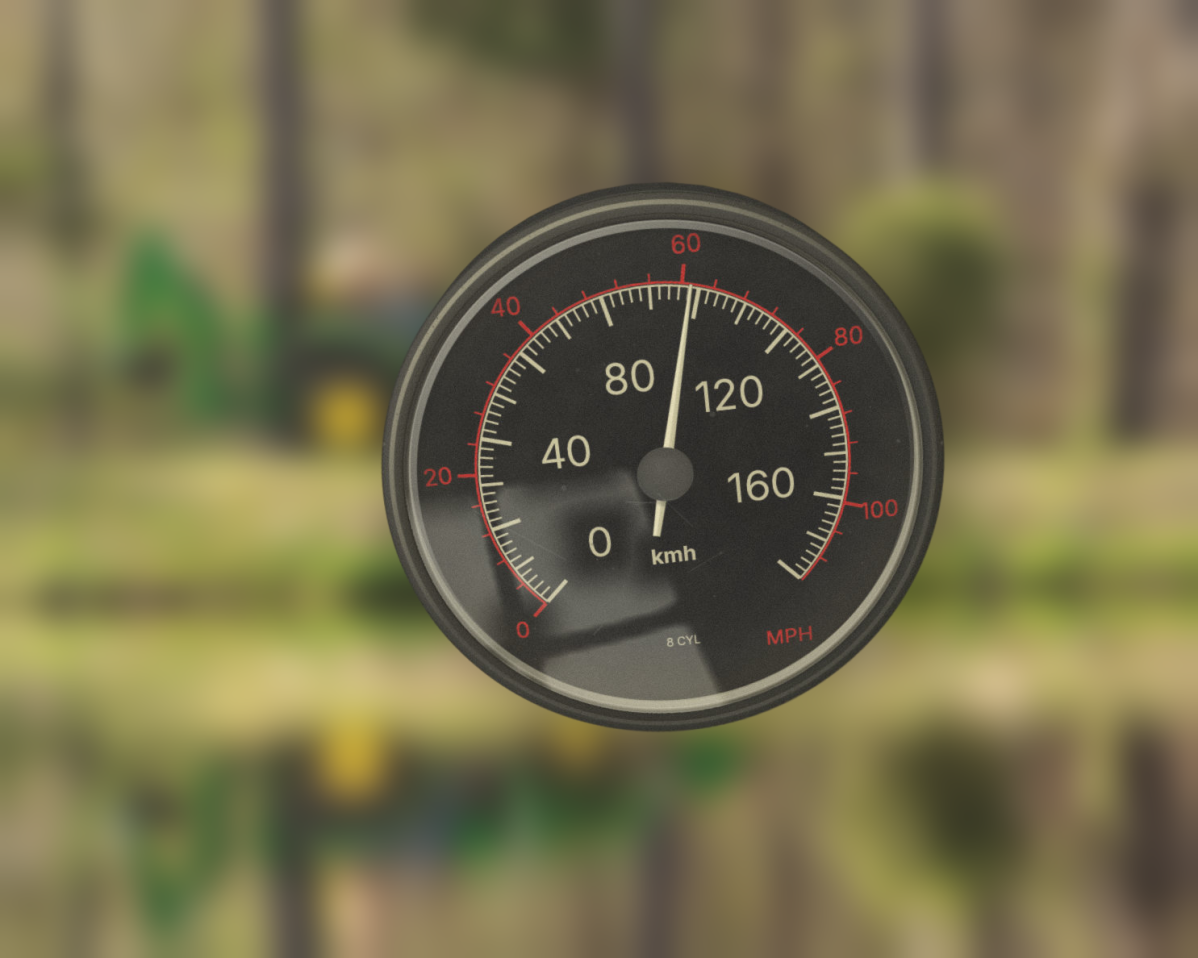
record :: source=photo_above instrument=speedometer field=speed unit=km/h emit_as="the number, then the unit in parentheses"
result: 98 (km/h)
